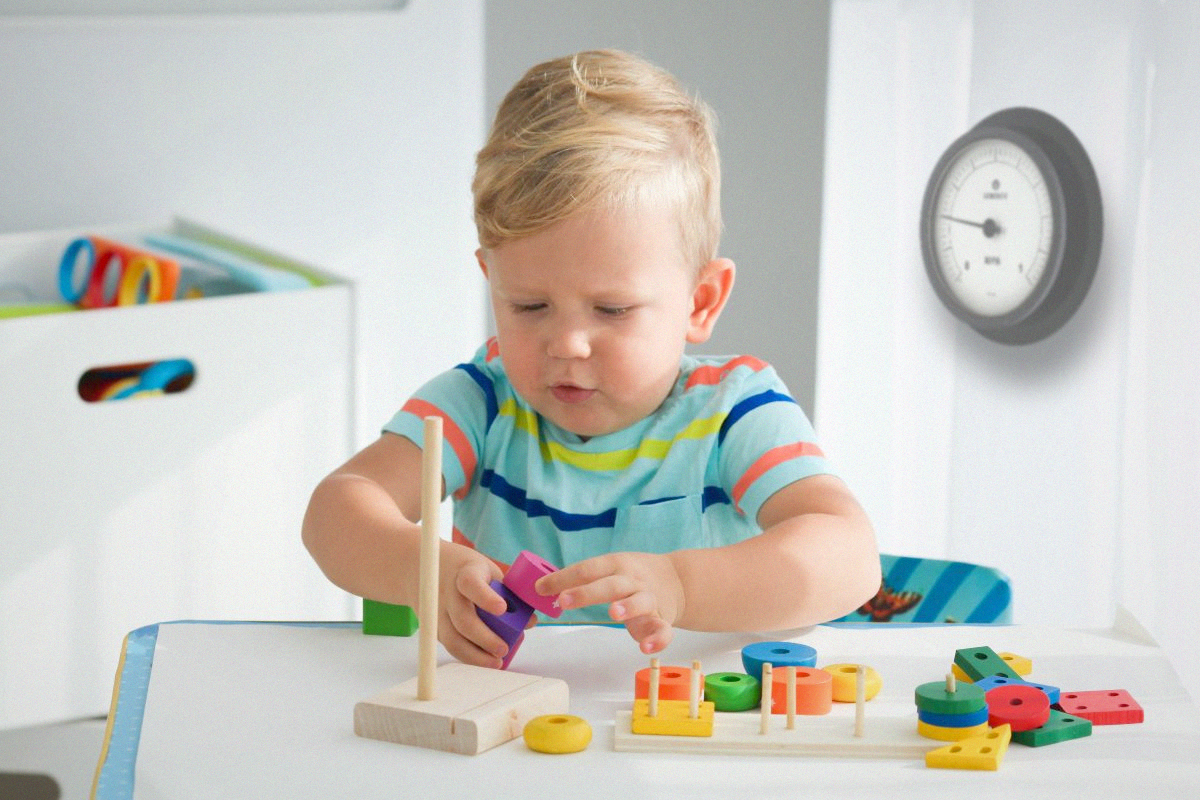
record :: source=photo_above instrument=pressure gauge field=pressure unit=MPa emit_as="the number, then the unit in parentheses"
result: 0.2 (MPa)
